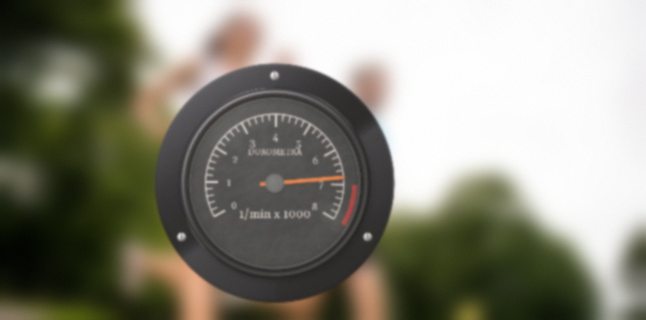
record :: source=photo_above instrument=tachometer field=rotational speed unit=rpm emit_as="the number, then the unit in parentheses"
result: 6800 (rpm)
